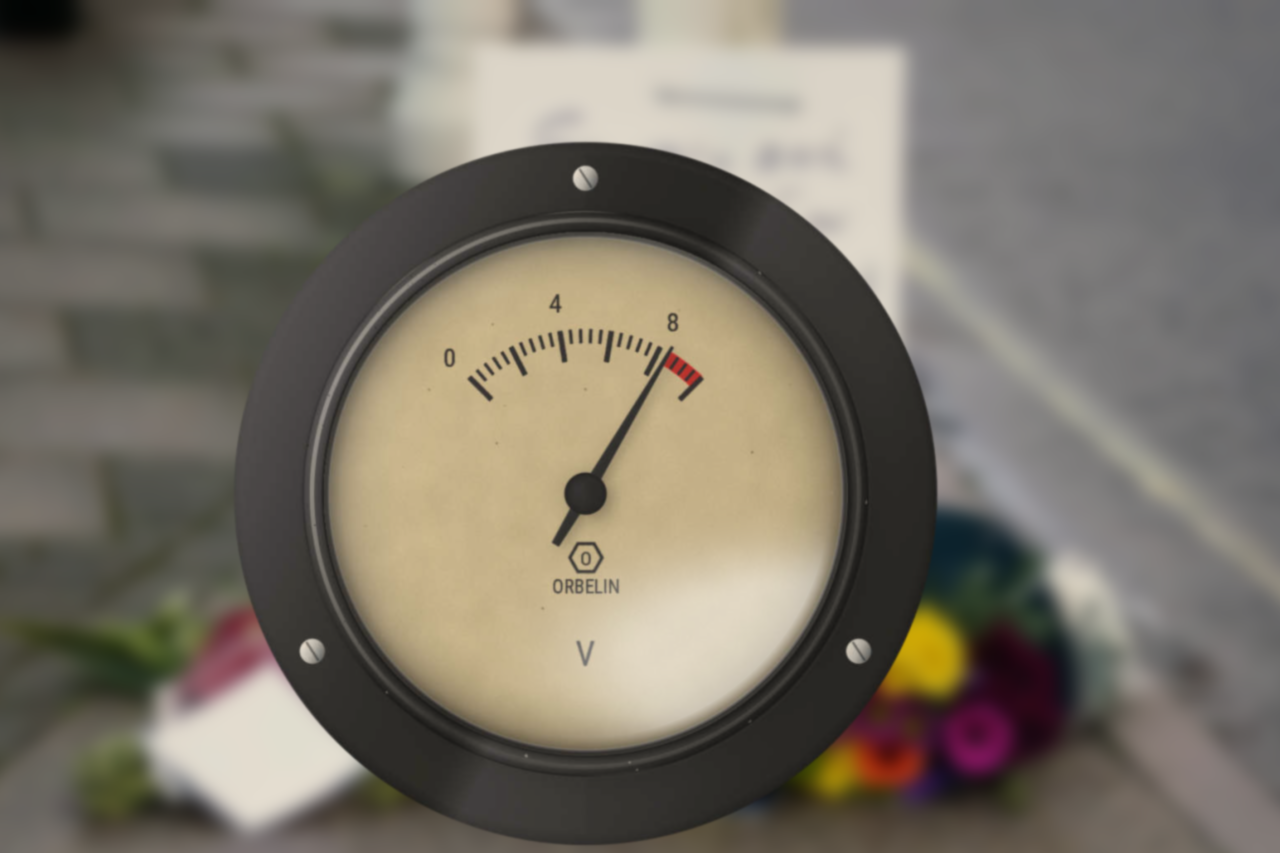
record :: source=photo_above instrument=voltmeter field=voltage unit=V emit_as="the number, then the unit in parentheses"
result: 8.4 (V)
